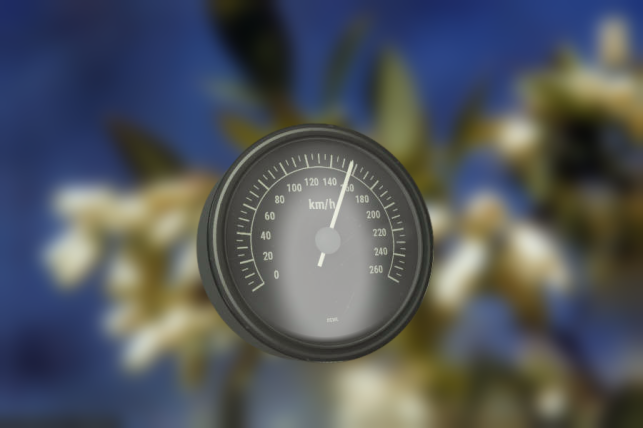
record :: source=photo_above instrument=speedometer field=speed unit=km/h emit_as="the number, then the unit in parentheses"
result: 155 (km/h)
